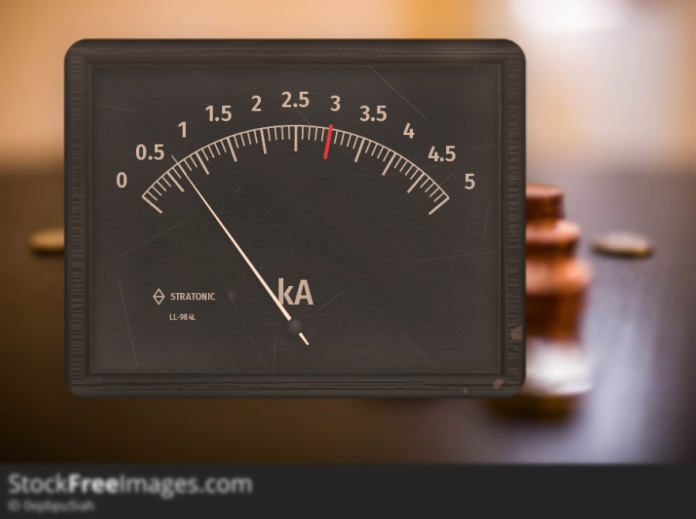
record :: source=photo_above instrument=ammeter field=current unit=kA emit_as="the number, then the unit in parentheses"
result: 0.7 (kA)
